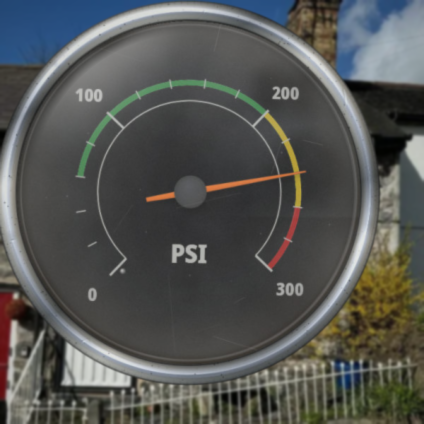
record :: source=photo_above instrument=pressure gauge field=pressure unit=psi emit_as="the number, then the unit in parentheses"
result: 240 (psi)
